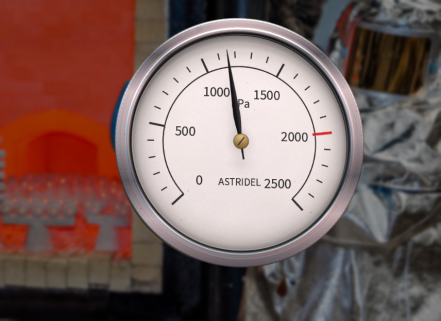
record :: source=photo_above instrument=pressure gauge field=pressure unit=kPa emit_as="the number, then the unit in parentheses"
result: 1150 (kPa)
